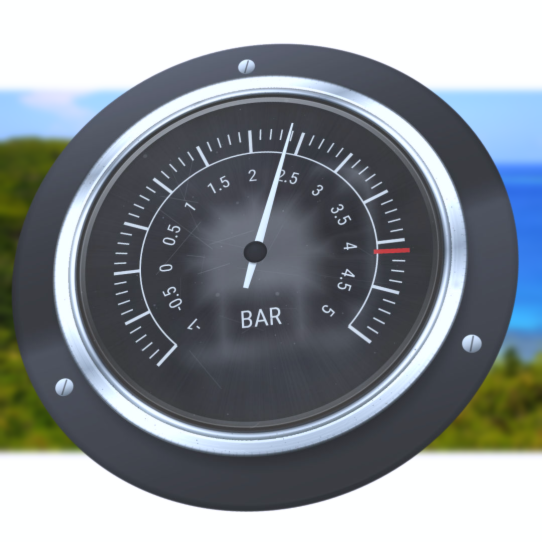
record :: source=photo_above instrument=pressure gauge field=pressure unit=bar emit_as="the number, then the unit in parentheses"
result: 2.4 (bar)
